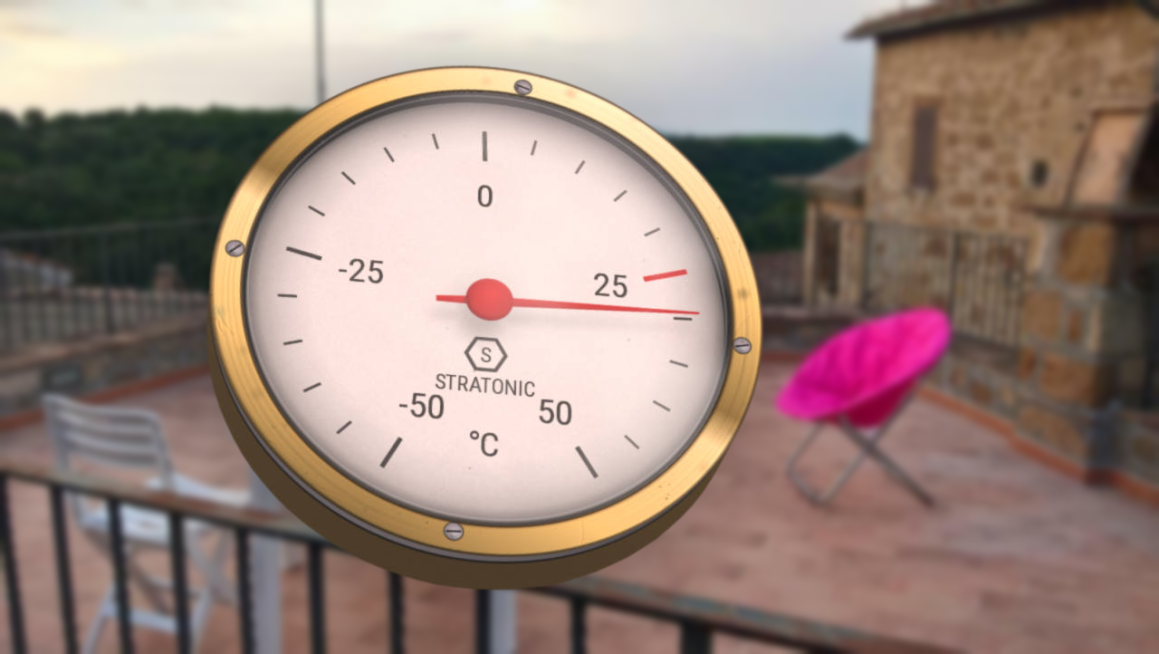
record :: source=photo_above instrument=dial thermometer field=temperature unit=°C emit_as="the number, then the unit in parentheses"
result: 30 (°C)
